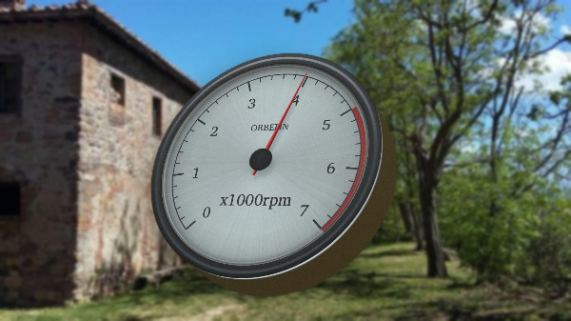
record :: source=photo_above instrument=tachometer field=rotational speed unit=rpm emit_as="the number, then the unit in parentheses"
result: 4000 (rpm)
